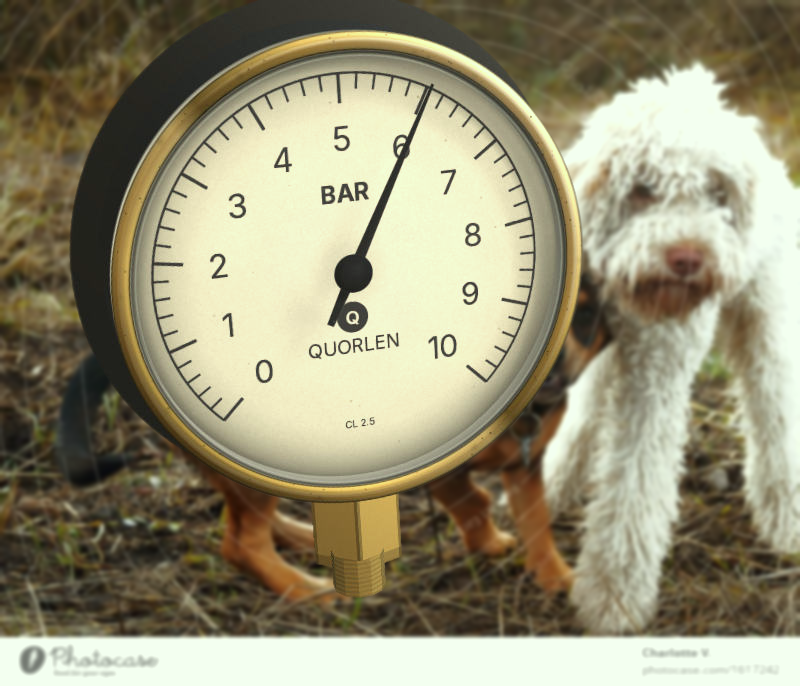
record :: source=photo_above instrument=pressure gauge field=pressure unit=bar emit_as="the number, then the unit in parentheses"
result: 6 (bar)
